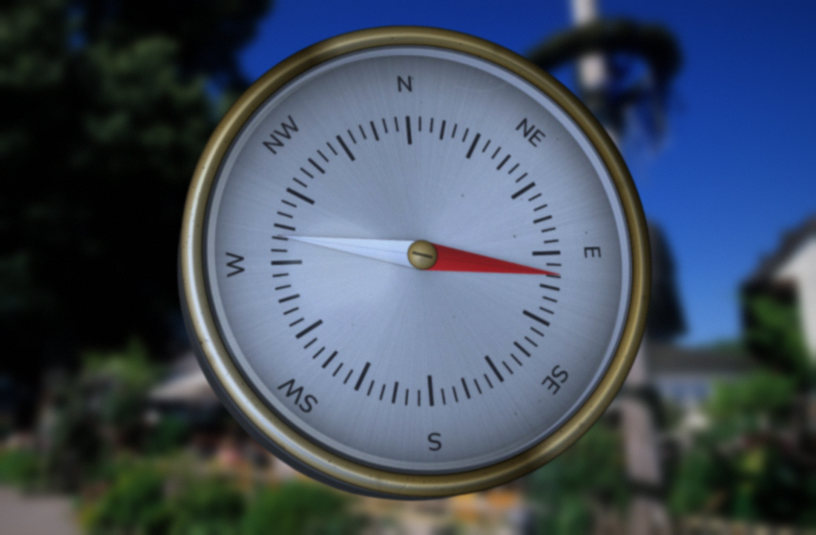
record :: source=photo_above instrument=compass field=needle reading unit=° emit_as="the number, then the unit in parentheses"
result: 100 (°)
